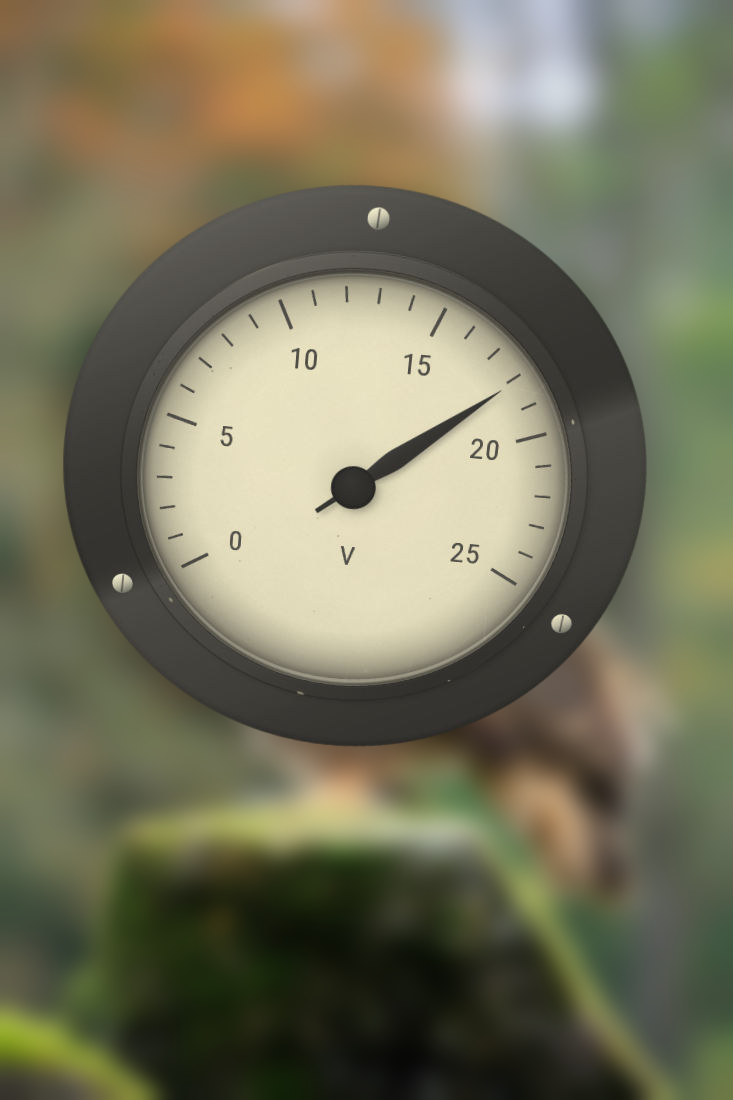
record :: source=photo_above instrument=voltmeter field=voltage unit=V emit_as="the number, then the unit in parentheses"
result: 18 (V)
